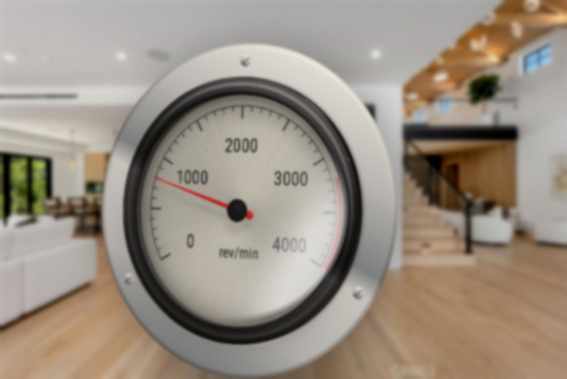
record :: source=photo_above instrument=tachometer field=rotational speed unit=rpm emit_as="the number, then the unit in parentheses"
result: 800 (rpm)
